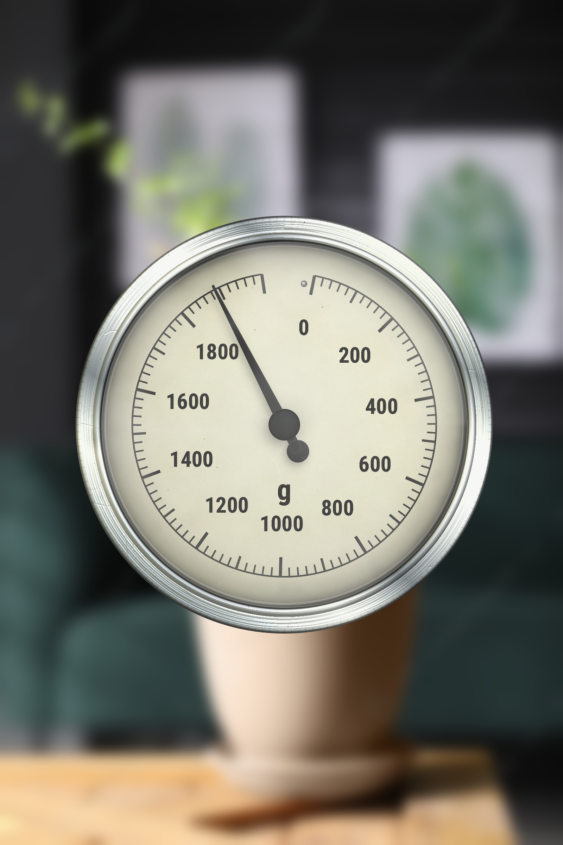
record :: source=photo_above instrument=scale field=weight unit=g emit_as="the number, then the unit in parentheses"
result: 1890 (g)
